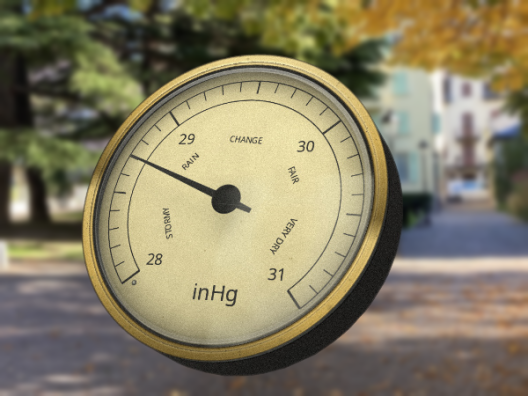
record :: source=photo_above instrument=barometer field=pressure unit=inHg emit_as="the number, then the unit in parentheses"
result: 28.7 (inHg)
